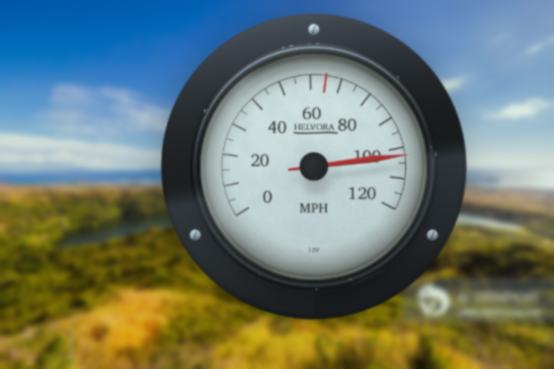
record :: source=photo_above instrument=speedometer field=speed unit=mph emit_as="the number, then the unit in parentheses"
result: 102.5 (mph)
